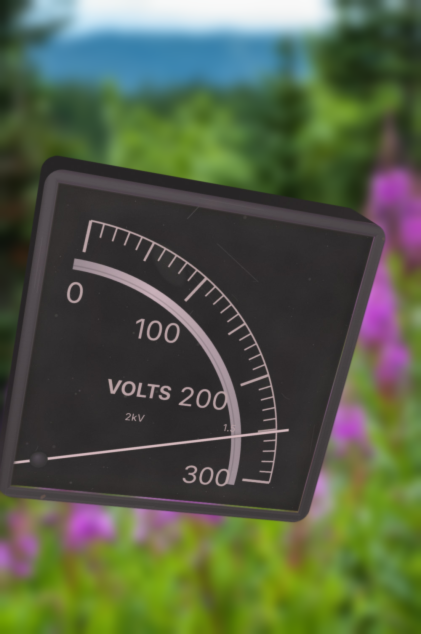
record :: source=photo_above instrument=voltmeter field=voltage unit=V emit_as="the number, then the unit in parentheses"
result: 250 (V)
